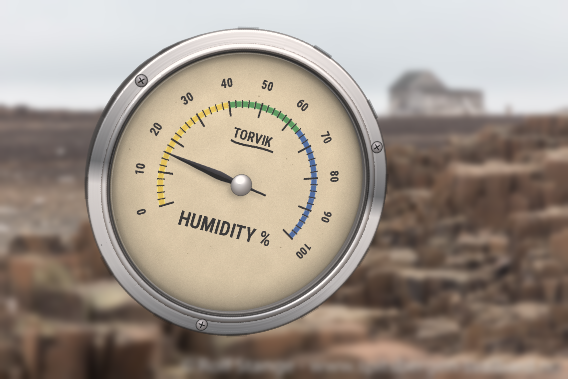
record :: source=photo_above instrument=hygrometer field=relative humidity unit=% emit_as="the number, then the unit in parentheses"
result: 16 (%)
